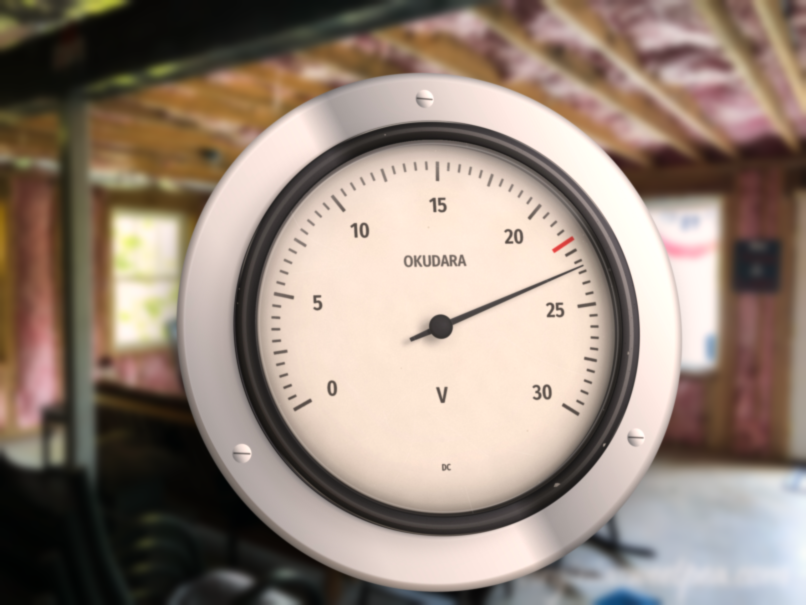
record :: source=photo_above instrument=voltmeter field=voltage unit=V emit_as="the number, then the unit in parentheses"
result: 23.25 (V)
